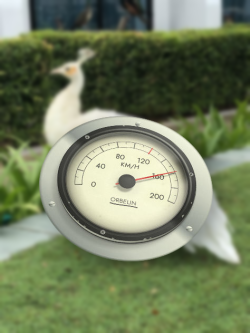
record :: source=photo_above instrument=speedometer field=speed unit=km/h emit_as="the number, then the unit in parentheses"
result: 160 (km/h)
